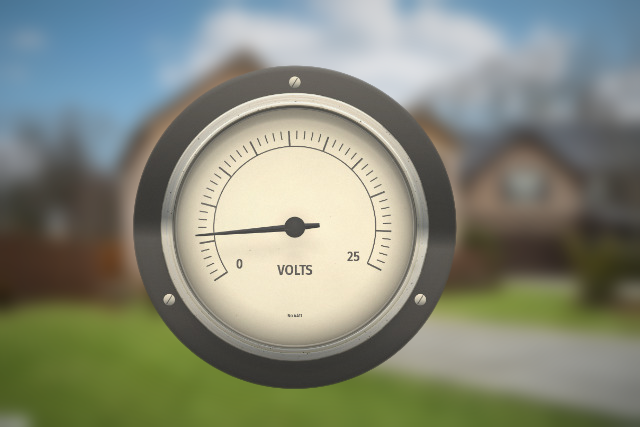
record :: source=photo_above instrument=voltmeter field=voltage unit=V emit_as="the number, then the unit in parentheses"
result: 3 (V)
